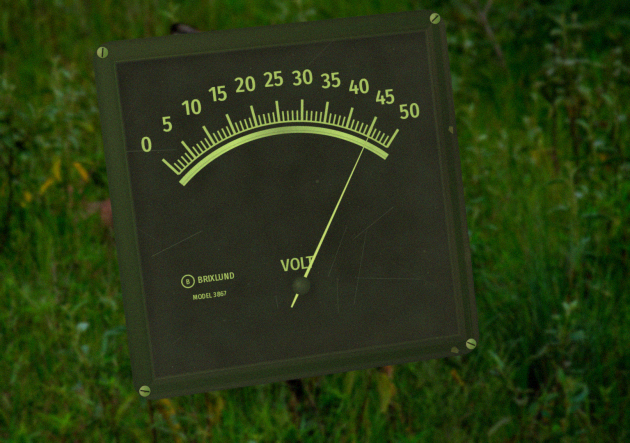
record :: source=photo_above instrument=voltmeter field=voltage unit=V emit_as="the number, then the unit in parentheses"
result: 45 (V)
